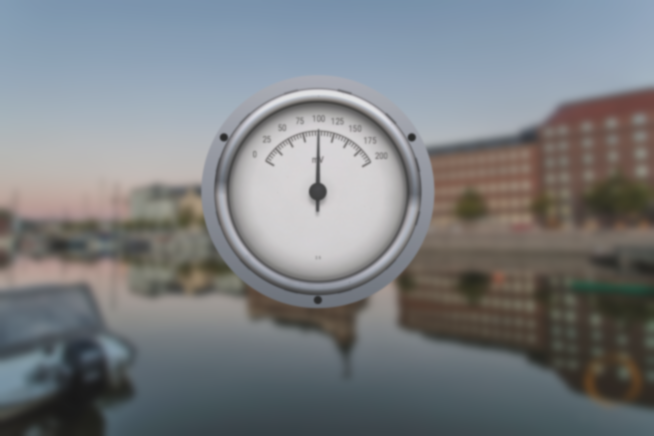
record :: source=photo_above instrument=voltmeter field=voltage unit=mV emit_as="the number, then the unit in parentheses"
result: 100 (mV)
